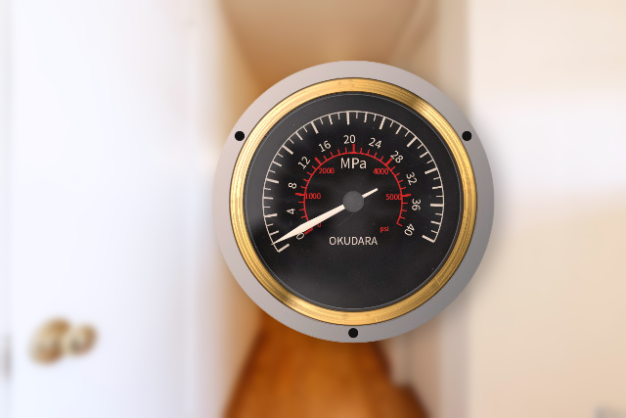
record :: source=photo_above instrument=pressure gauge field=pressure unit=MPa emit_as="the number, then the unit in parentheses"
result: 1 (MPa)
